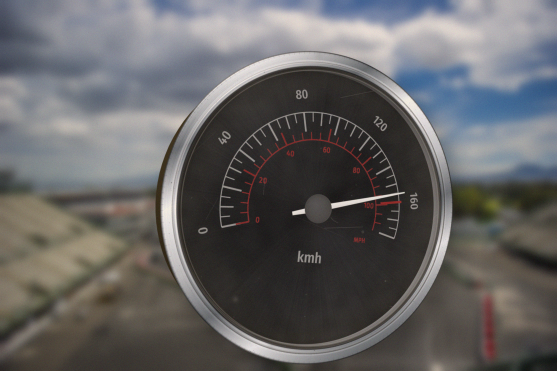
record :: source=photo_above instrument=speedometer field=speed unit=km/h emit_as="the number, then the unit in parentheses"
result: 155 (km/h)
